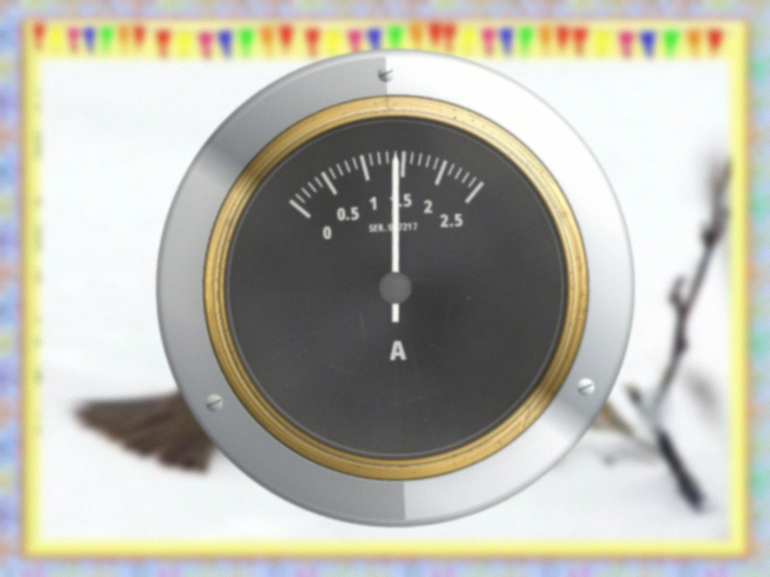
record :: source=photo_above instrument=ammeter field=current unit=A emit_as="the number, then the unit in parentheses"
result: 1.4 (A)
